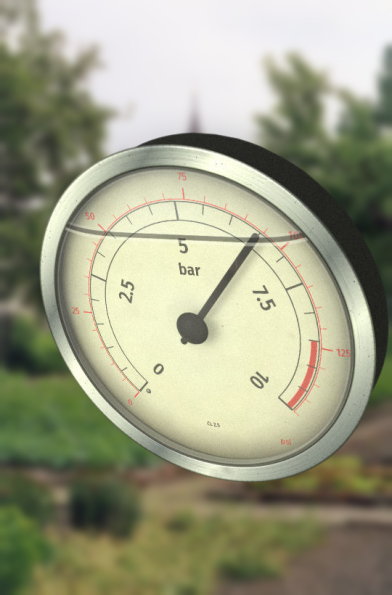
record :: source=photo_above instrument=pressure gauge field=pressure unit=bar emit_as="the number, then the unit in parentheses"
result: 6.5 (bar)
